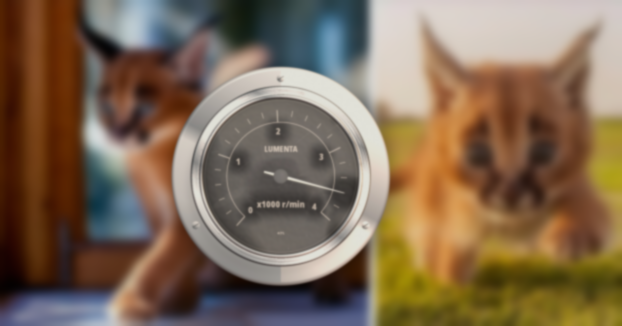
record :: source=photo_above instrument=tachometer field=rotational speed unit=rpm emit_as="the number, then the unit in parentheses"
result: 3600 (rpm)
